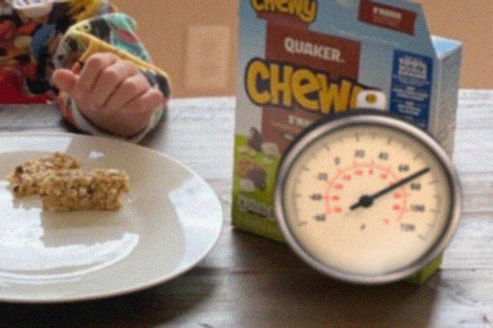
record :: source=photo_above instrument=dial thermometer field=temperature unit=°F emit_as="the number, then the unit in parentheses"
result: 70 (°F)
